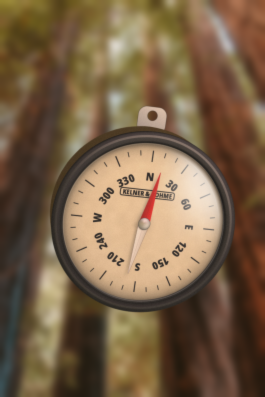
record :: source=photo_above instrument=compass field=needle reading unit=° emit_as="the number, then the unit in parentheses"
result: 10 (°)
